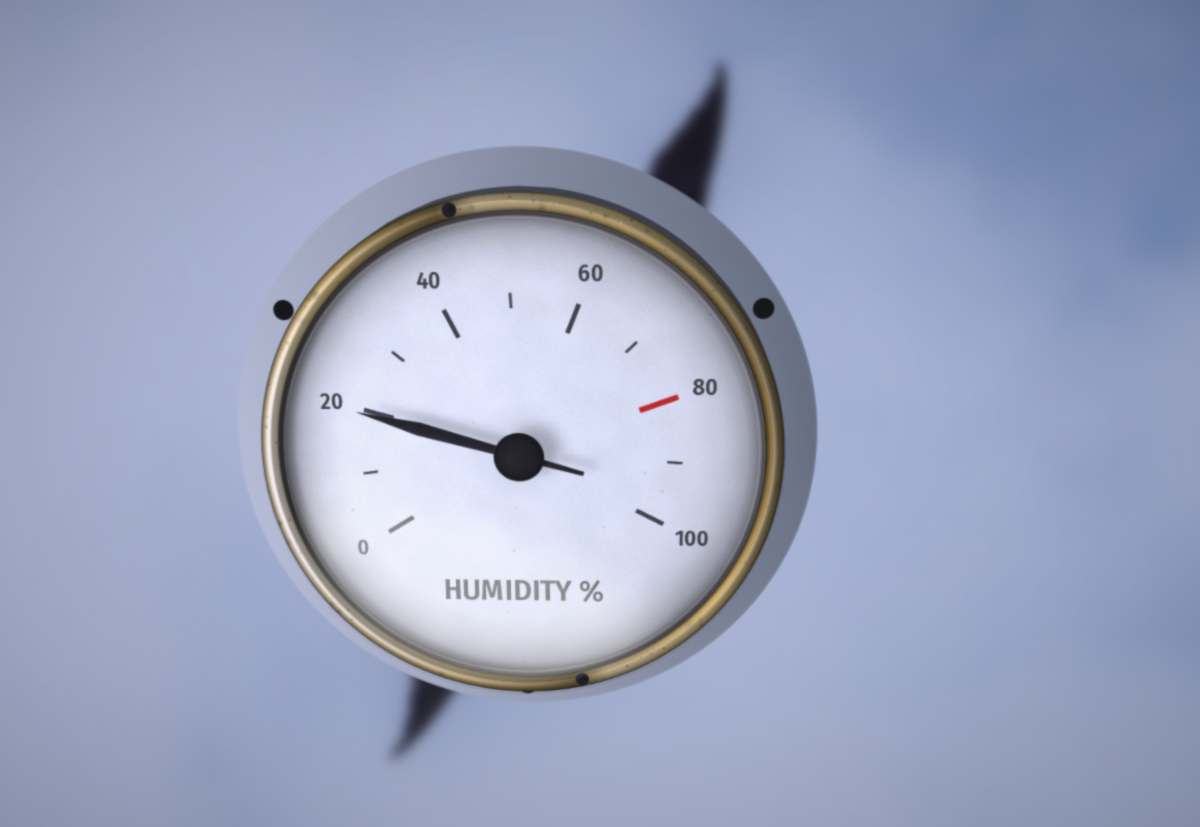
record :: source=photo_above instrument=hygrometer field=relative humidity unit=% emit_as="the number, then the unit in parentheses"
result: 20 (%)
